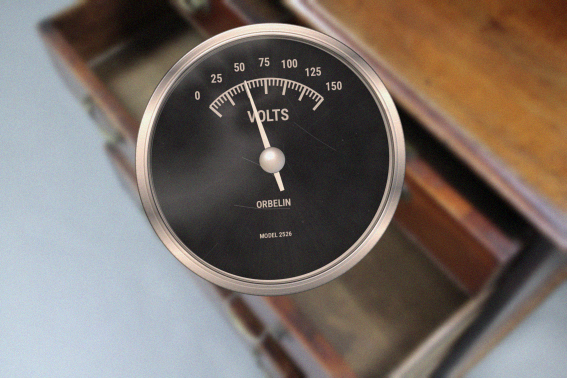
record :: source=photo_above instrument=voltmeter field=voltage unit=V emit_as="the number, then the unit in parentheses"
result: 50 (V)
